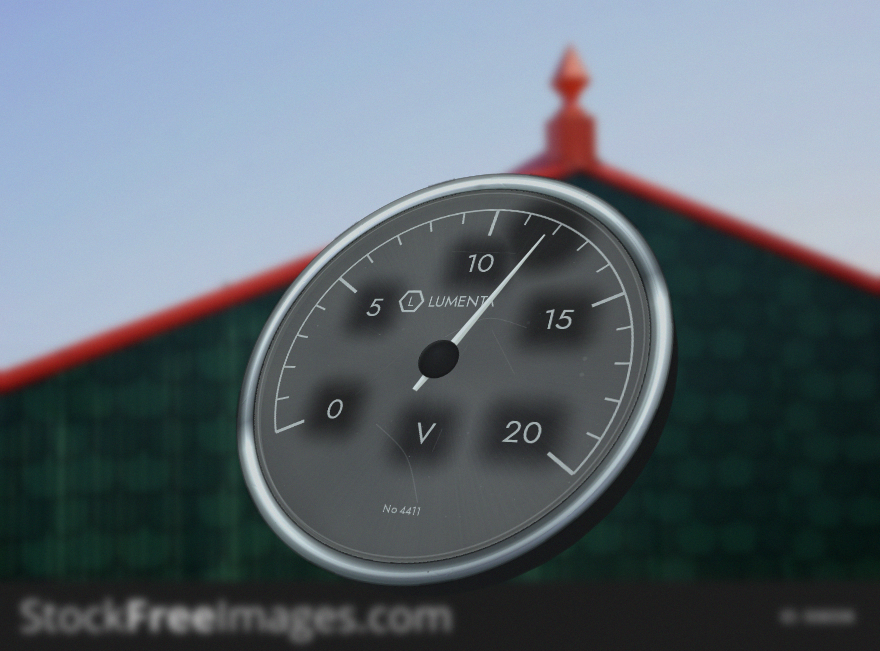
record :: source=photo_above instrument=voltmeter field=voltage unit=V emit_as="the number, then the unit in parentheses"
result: 12 (V)
